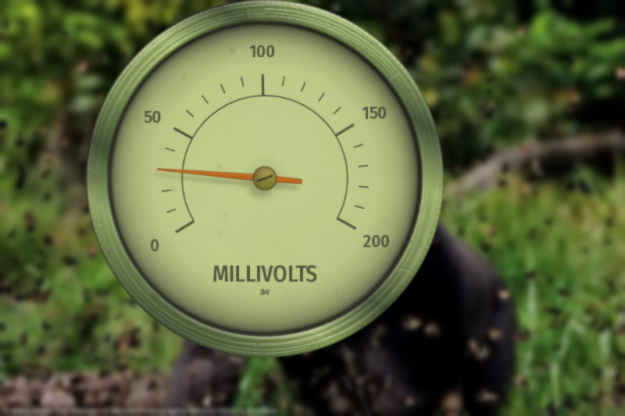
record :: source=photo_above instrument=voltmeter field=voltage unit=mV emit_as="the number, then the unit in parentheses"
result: 30 (mV)
